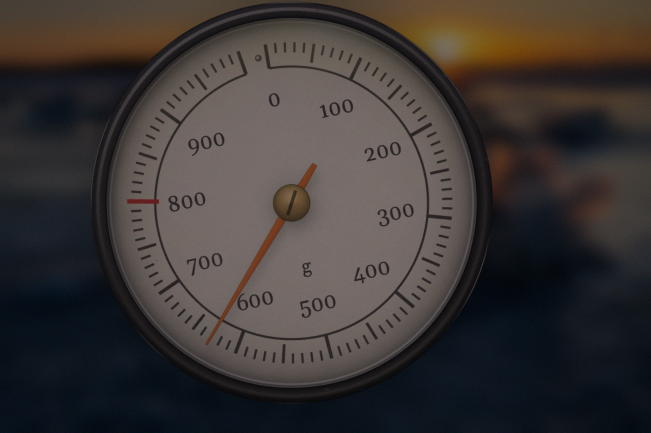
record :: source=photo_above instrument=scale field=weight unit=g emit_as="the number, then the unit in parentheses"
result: 630 (g)
